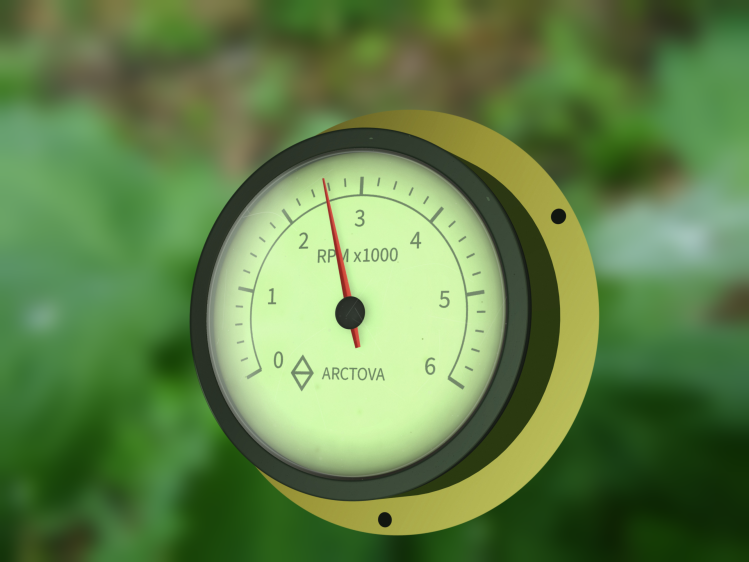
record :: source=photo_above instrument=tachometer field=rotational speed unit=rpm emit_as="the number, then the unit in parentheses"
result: 2600 (rpm)
